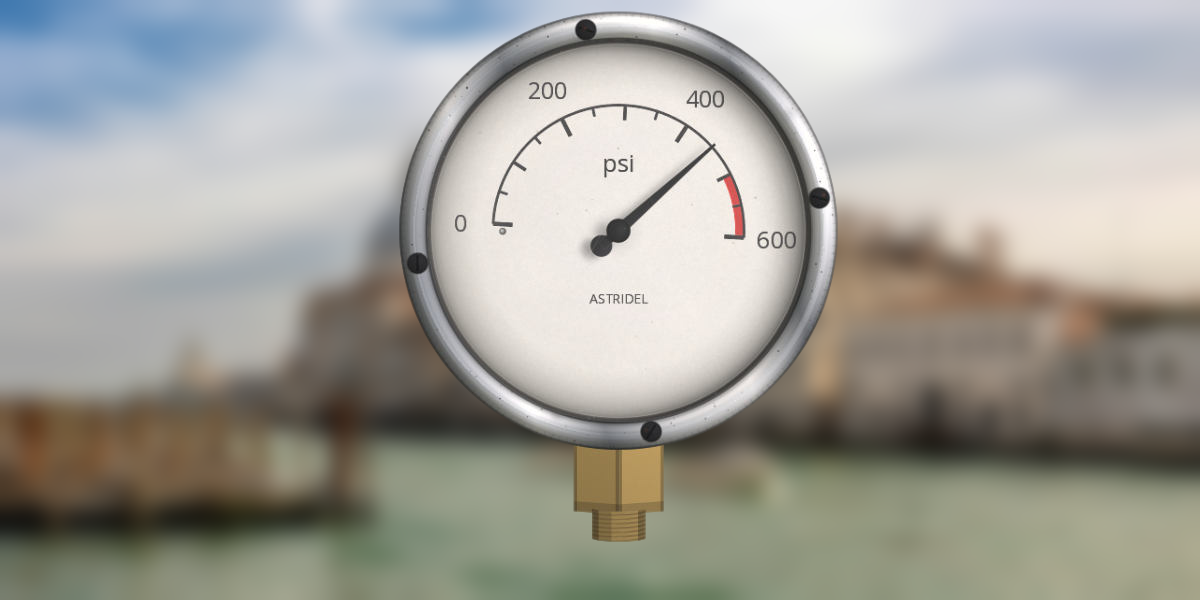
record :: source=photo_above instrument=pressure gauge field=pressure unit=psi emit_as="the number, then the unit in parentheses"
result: 450 (psi)
